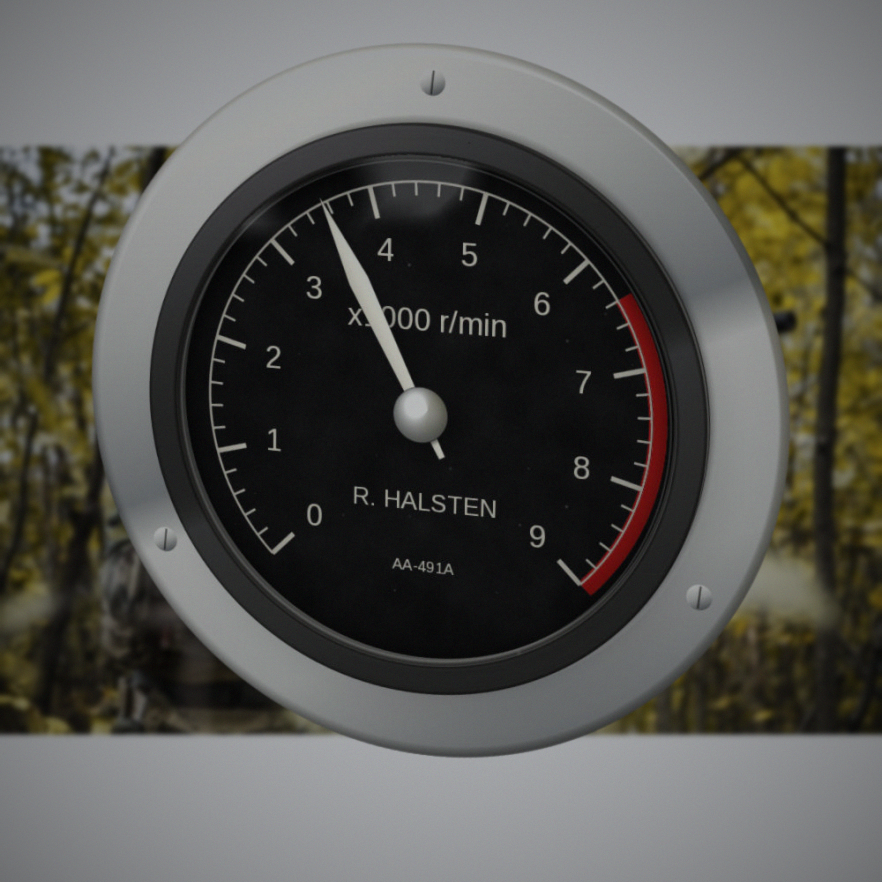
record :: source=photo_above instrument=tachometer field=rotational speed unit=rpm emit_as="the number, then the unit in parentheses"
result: 3600 (rpm)
